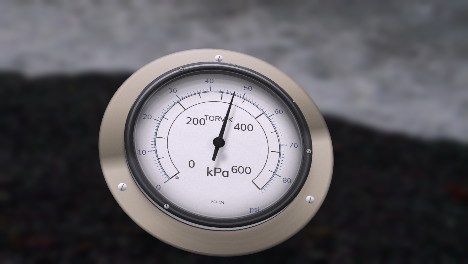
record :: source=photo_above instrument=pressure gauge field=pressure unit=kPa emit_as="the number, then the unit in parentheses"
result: 325 (kPa)
